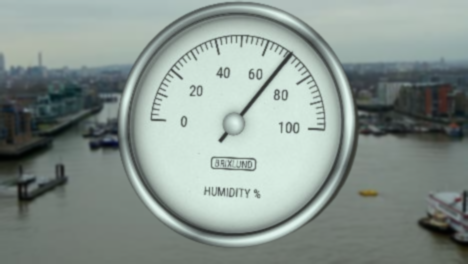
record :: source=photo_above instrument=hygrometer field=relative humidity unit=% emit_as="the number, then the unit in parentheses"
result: 70 (%)
